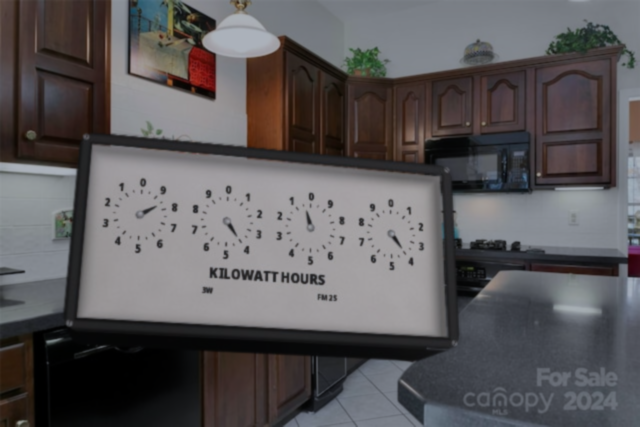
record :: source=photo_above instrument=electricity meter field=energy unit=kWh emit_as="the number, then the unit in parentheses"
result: 8404 (kWh)
